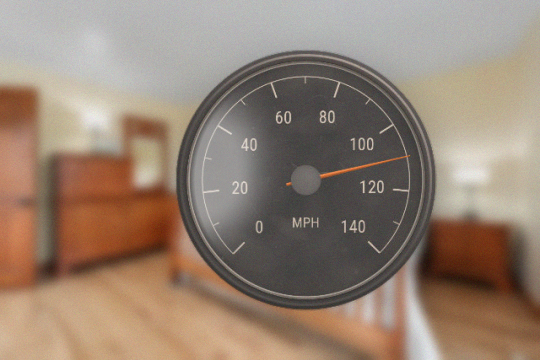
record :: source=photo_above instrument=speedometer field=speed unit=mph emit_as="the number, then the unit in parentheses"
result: 110 (mph)
